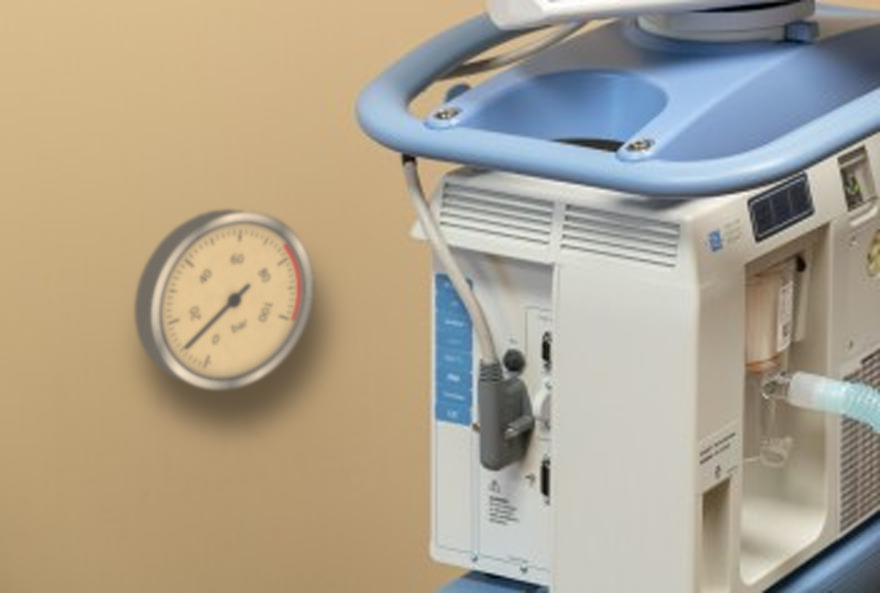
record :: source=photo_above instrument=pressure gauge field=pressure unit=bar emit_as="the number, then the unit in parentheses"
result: 10 (bar)
